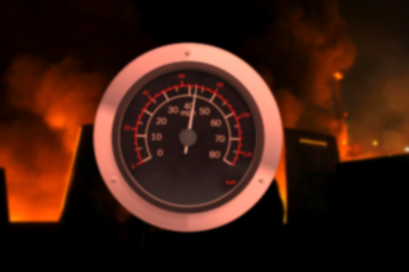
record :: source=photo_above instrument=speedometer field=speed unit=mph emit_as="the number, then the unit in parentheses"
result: 42.5 (mph)
